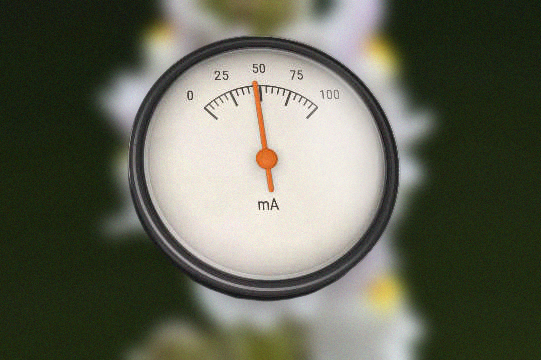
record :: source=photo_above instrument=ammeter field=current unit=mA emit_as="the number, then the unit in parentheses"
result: 45 (mA)
